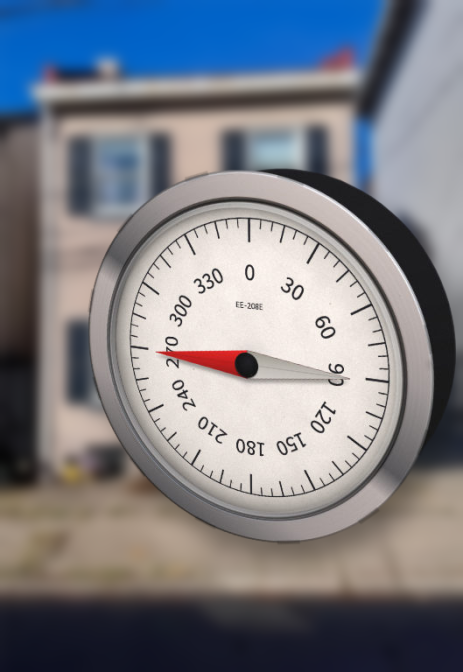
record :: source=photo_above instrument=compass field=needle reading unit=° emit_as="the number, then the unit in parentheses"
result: 270 (°)
